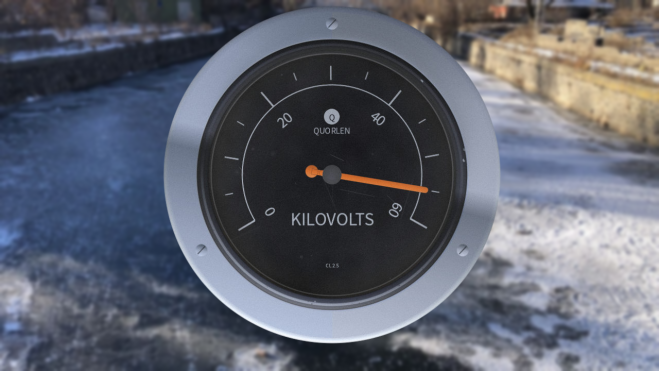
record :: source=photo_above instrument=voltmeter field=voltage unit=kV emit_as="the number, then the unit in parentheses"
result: 55 (kV)
